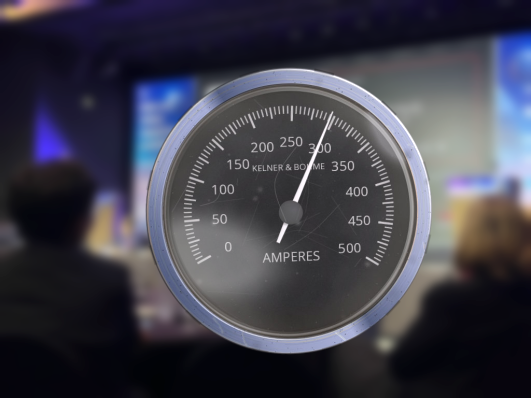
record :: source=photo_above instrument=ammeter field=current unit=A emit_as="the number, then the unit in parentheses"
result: 295 (A)
